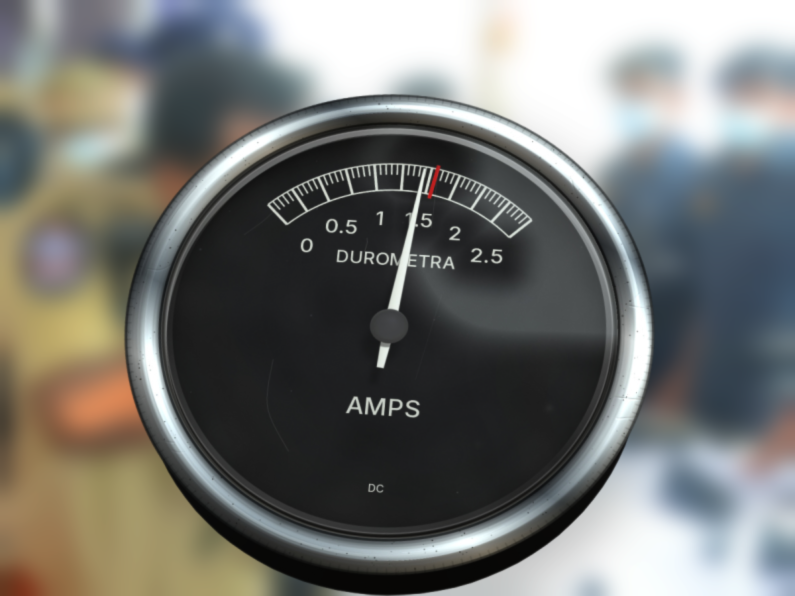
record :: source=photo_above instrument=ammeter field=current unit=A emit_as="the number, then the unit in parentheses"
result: 1.45 (A)
